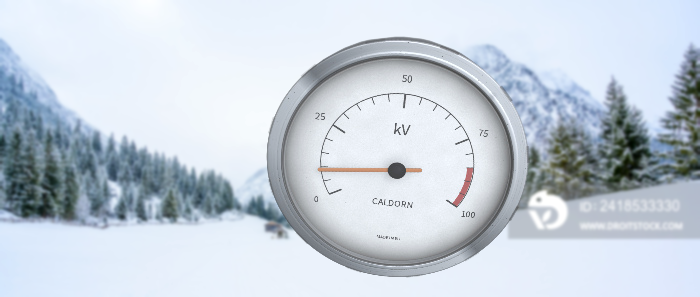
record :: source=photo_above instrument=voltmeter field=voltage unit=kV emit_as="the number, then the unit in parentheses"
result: 10 (kV)
